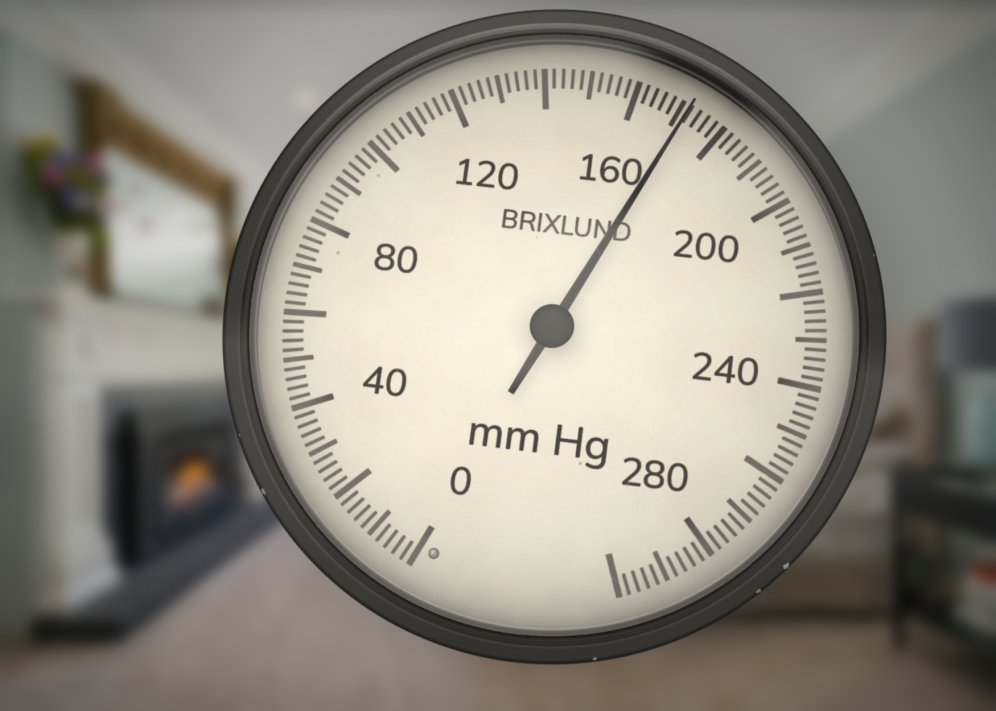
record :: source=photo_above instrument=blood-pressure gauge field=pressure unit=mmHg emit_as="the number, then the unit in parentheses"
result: 172 (mmHg)
